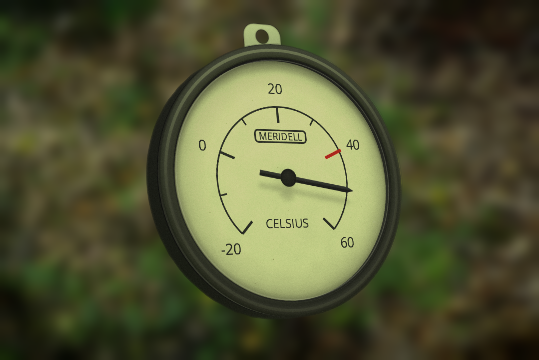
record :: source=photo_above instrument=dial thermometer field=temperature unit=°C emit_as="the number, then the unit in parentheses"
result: 50 (°C)
